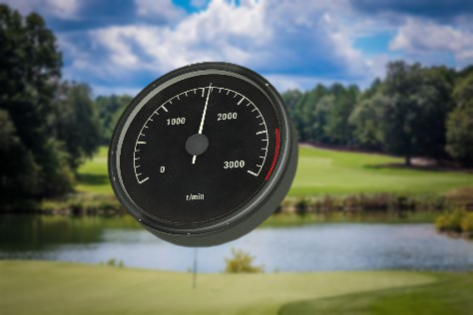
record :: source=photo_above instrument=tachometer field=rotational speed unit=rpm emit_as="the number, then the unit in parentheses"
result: 1600 (rpm)
